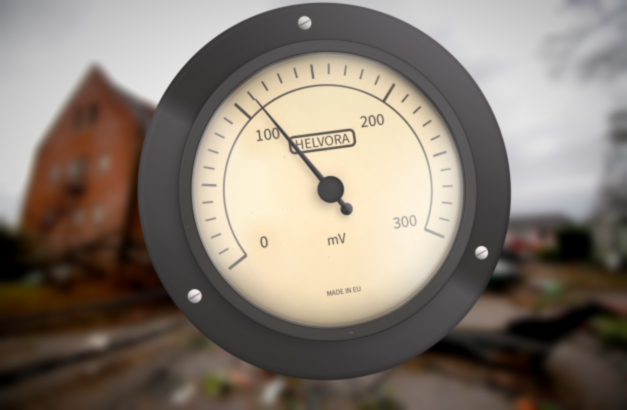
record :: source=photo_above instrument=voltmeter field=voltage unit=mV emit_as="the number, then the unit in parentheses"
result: 110 (mV)
